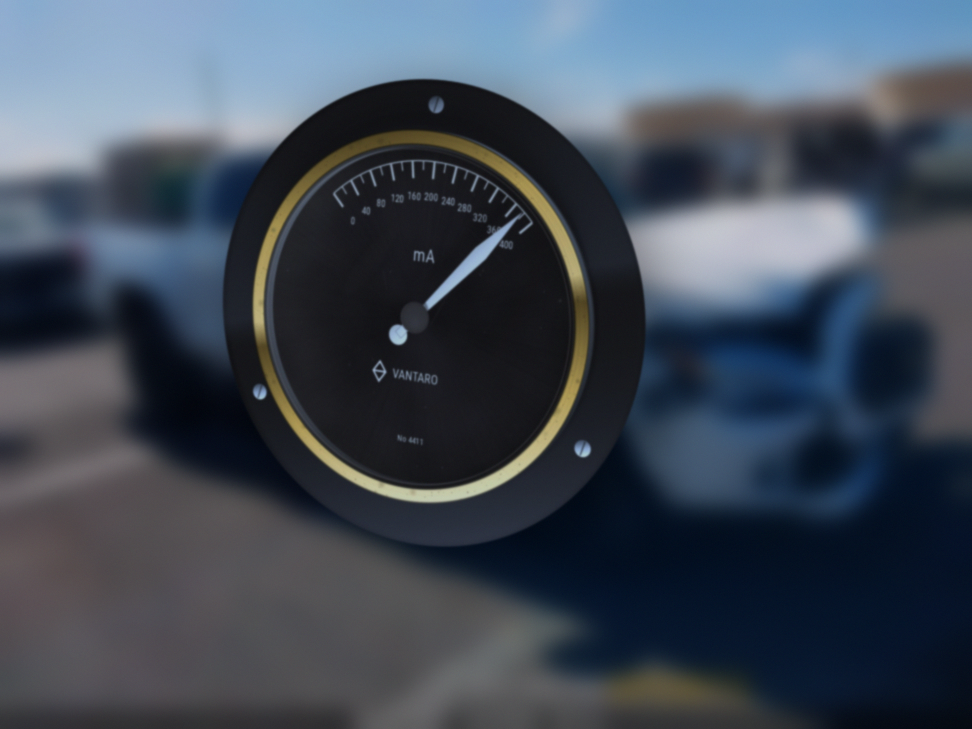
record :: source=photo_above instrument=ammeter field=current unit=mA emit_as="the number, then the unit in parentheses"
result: 380 (mA)
